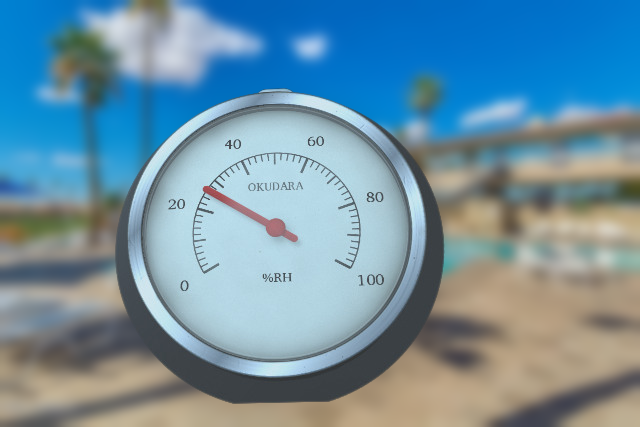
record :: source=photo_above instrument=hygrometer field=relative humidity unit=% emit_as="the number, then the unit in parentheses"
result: 26 (%)
